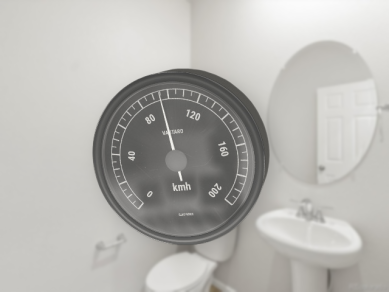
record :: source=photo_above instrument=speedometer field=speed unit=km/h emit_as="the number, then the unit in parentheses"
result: 95 (km/h)
